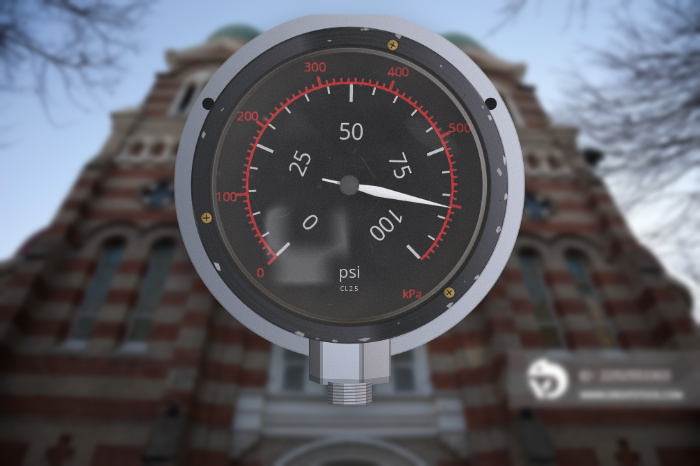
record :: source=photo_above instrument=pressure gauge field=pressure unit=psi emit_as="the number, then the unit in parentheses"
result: 87.5 (psi)
